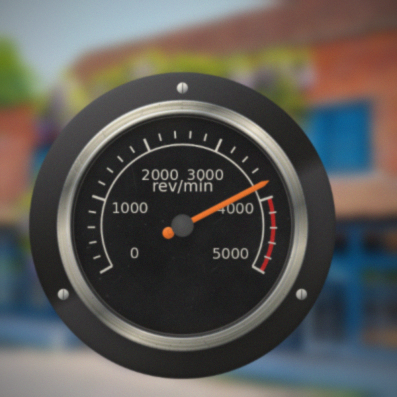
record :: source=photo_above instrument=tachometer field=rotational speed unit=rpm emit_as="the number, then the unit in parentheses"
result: 3800 (rpm)
